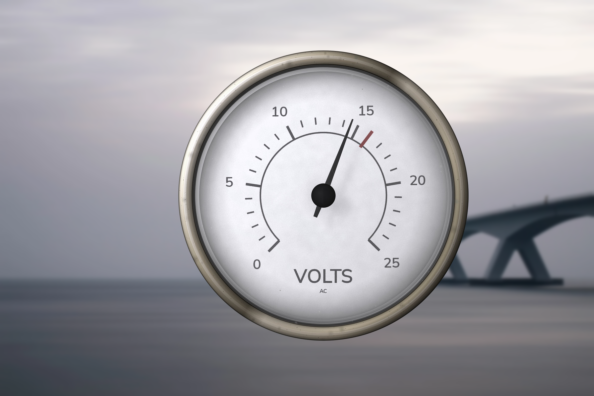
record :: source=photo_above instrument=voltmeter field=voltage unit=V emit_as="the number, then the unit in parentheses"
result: 14.5 (V)
